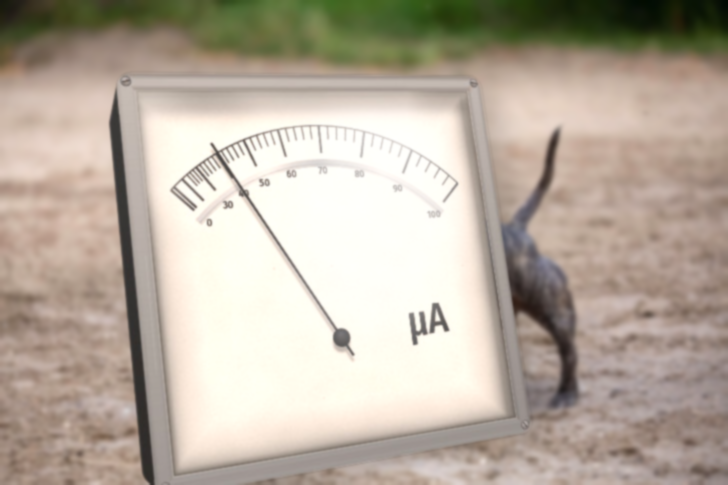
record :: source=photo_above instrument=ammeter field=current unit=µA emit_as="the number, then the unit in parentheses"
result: 40 (µA)
